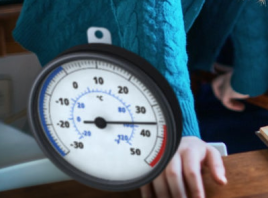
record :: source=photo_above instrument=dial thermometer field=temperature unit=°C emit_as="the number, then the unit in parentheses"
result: 35 (°C)
